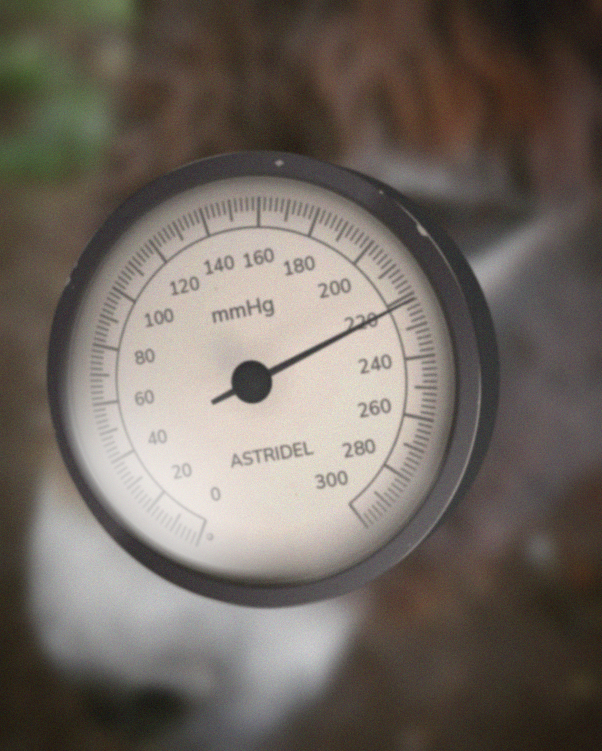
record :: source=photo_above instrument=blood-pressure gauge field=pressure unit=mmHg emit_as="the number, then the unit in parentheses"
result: 222 (mmHg)
